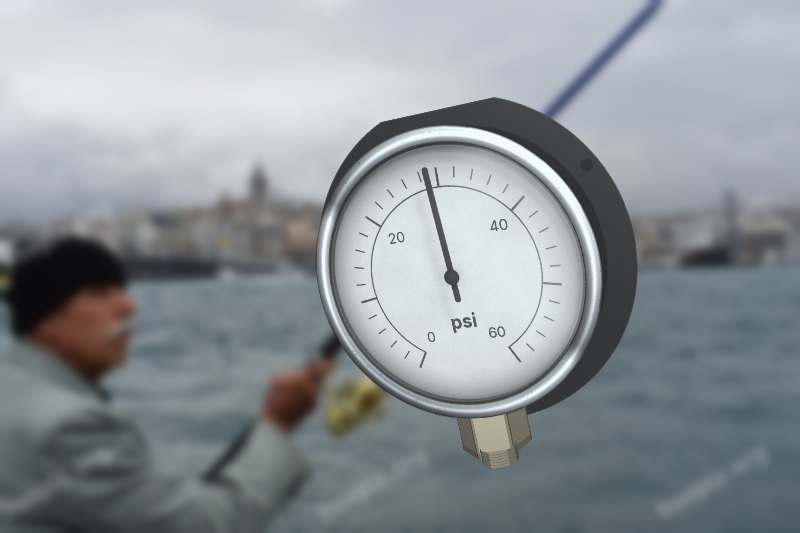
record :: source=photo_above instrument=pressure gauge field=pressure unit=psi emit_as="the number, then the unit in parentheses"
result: 29 (psi)
